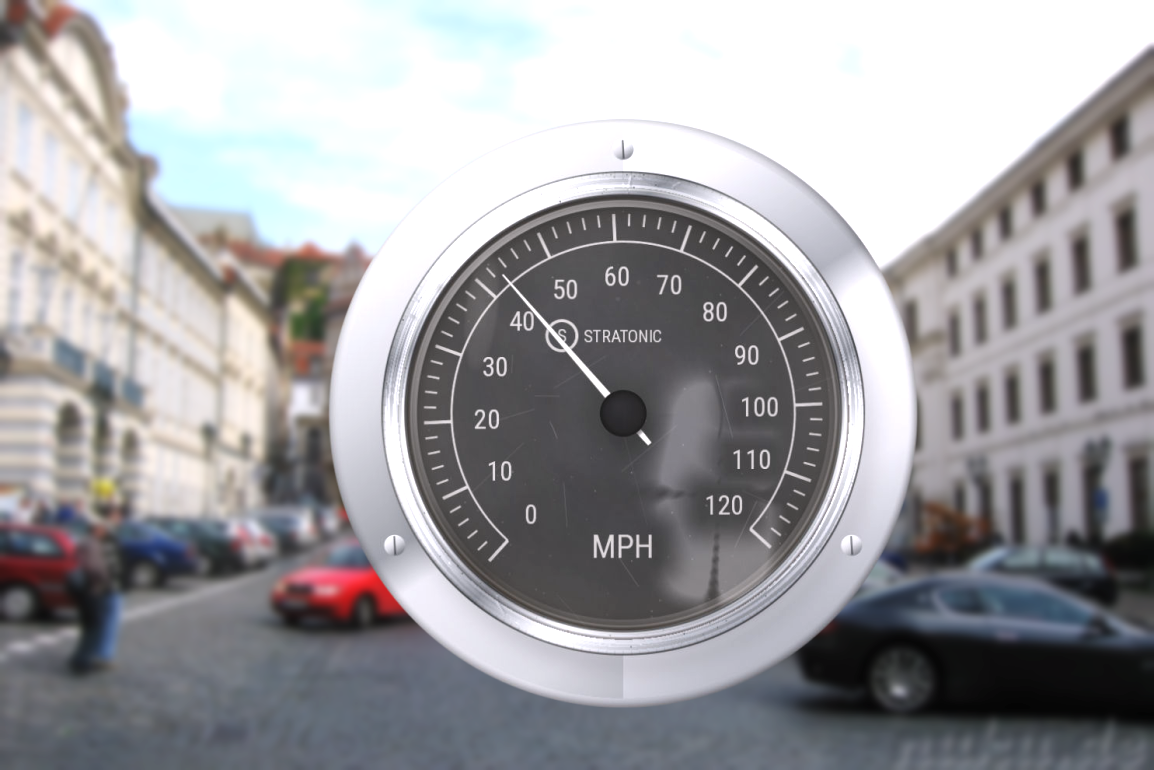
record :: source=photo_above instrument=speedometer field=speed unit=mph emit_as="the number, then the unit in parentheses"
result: 43 (mph)
